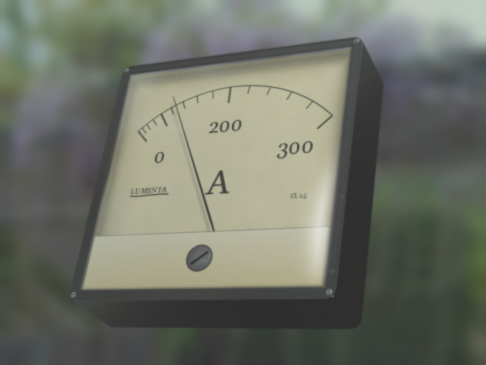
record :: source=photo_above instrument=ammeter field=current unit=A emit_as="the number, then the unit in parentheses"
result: 130 (A)
